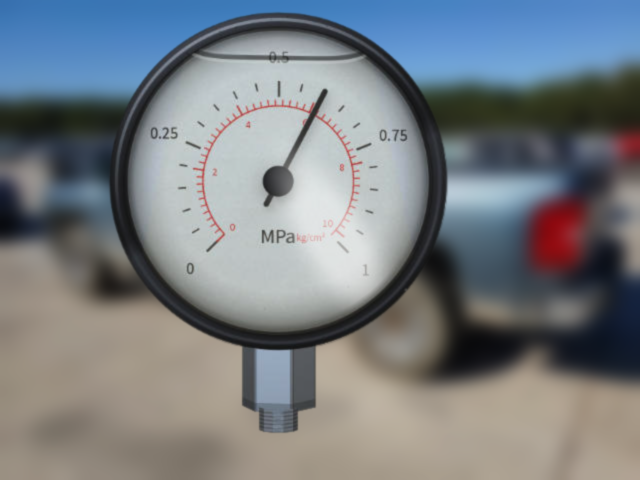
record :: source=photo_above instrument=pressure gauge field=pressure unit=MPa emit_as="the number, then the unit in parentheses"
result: 0.6 (MPa)
